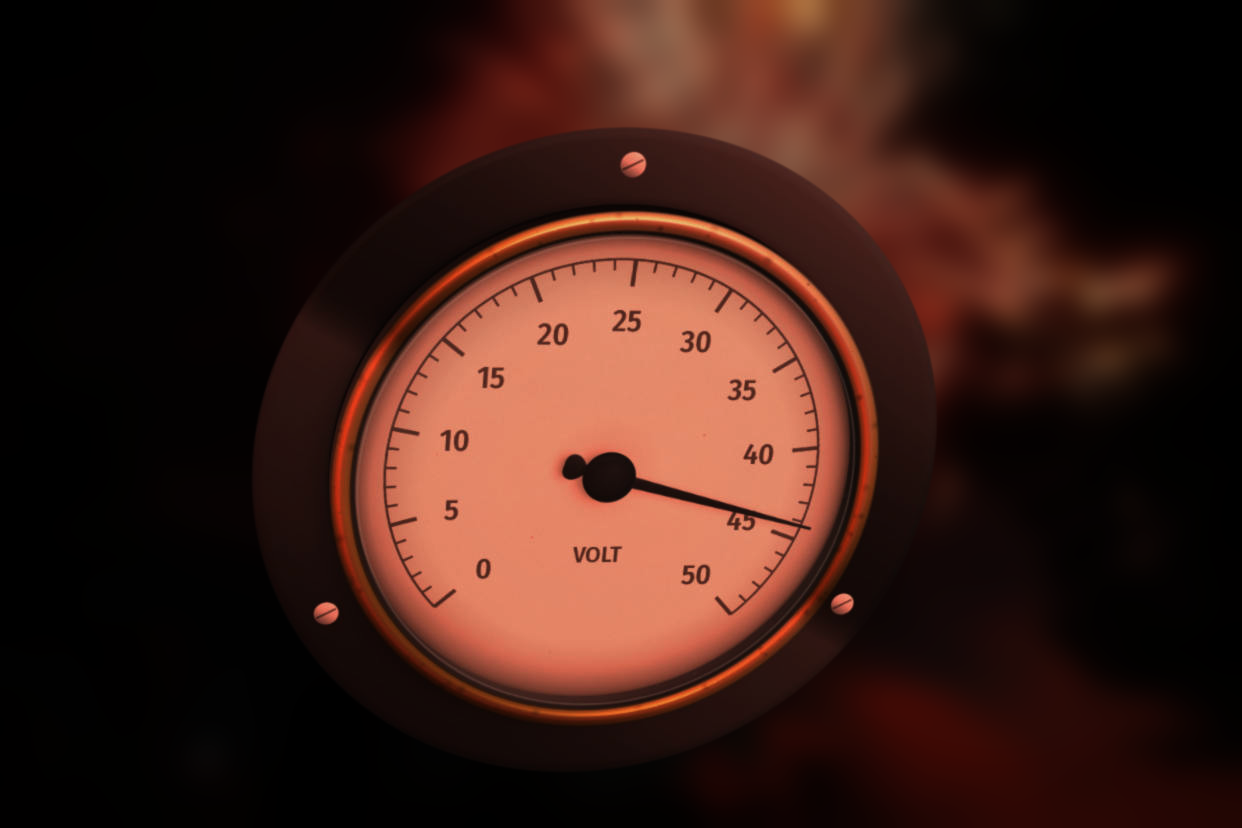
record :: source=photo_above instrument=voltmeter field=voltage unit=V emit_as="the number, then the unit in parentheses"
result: 44 (V)
